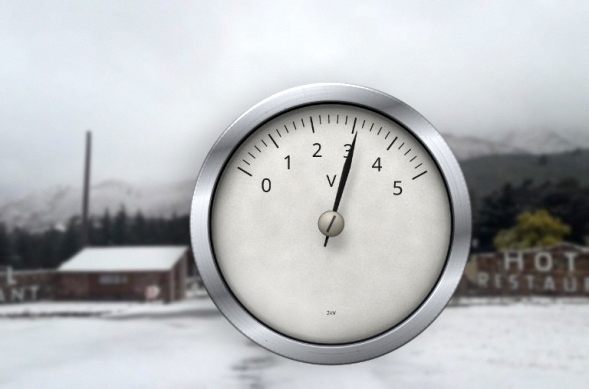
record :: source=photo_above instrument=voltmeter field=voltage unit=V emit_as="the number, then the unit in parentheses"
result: 3.1 (V)
